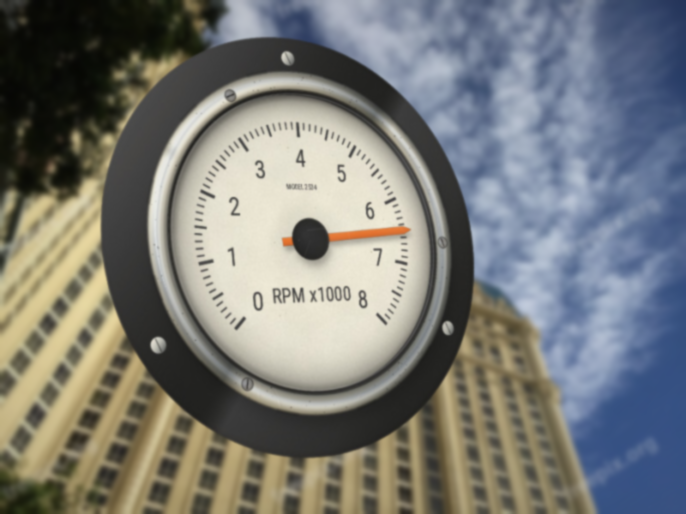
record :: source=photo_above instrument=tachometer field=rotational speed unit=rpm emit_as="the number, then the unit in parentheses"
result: 6500 (rpm)
